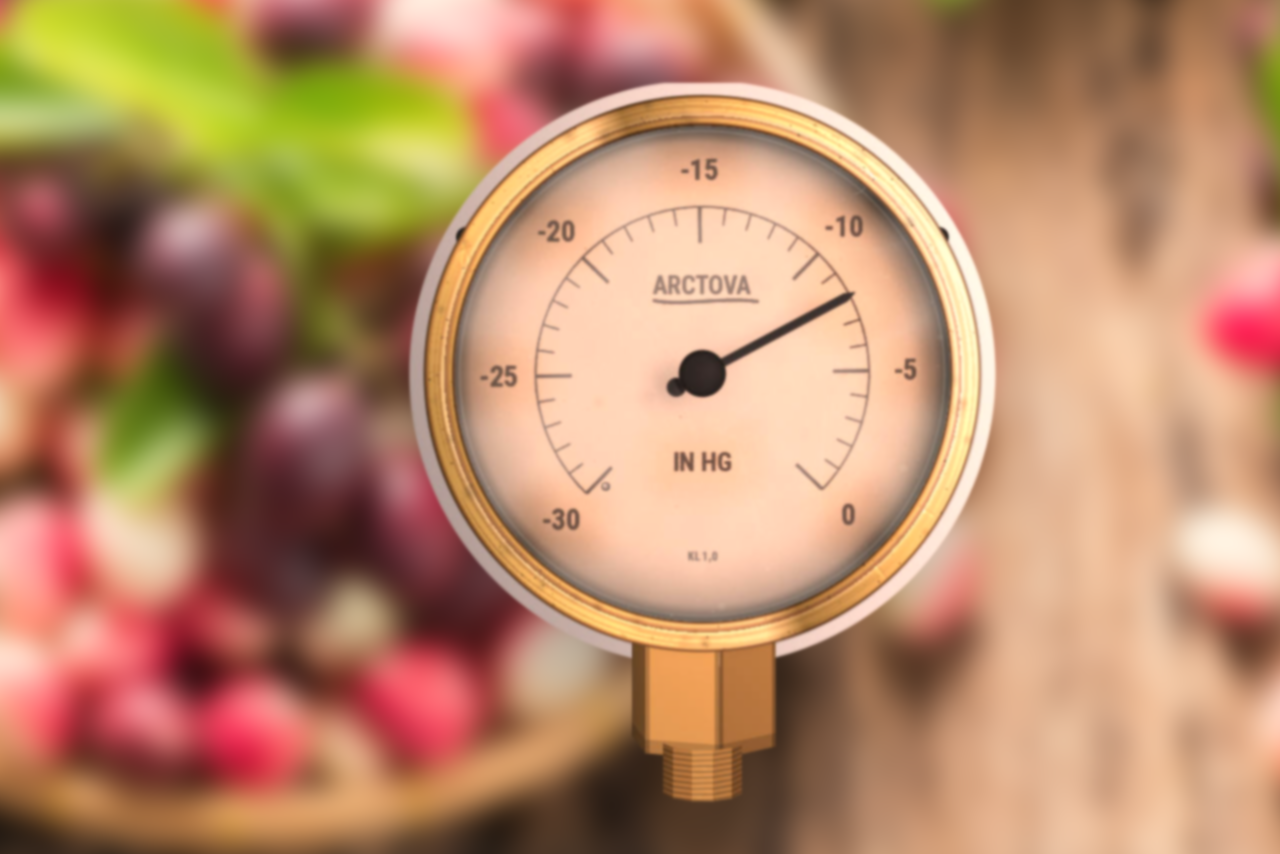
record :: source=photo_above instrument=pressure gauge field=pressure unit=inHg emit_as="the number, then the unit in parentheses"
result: -8 (inHg)
